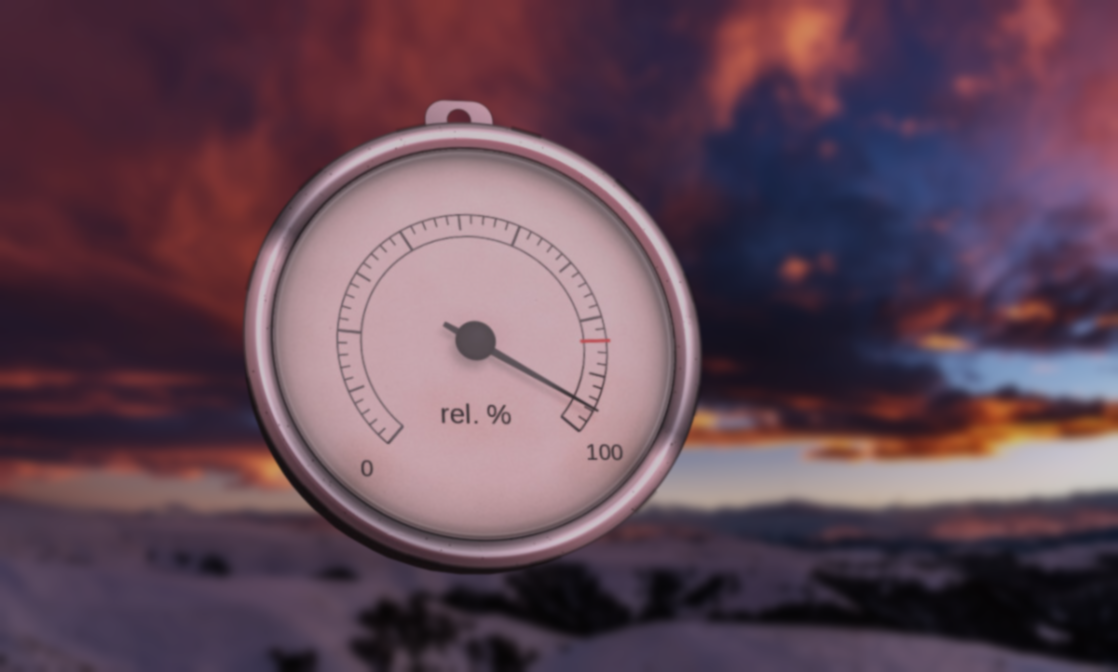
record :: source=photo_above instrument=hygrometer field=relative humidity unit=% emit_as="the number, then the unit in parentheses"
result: 96 (%)
